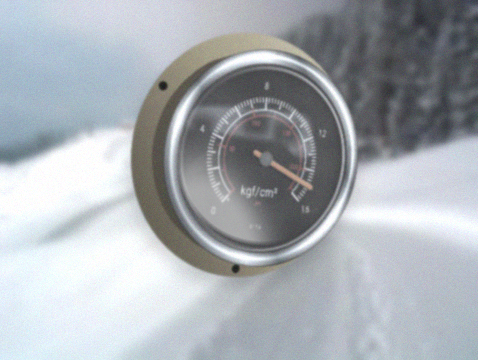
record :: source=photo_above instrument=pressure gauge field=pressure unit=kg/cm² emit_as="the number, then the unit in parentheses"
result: 15 (kg/cm²)
